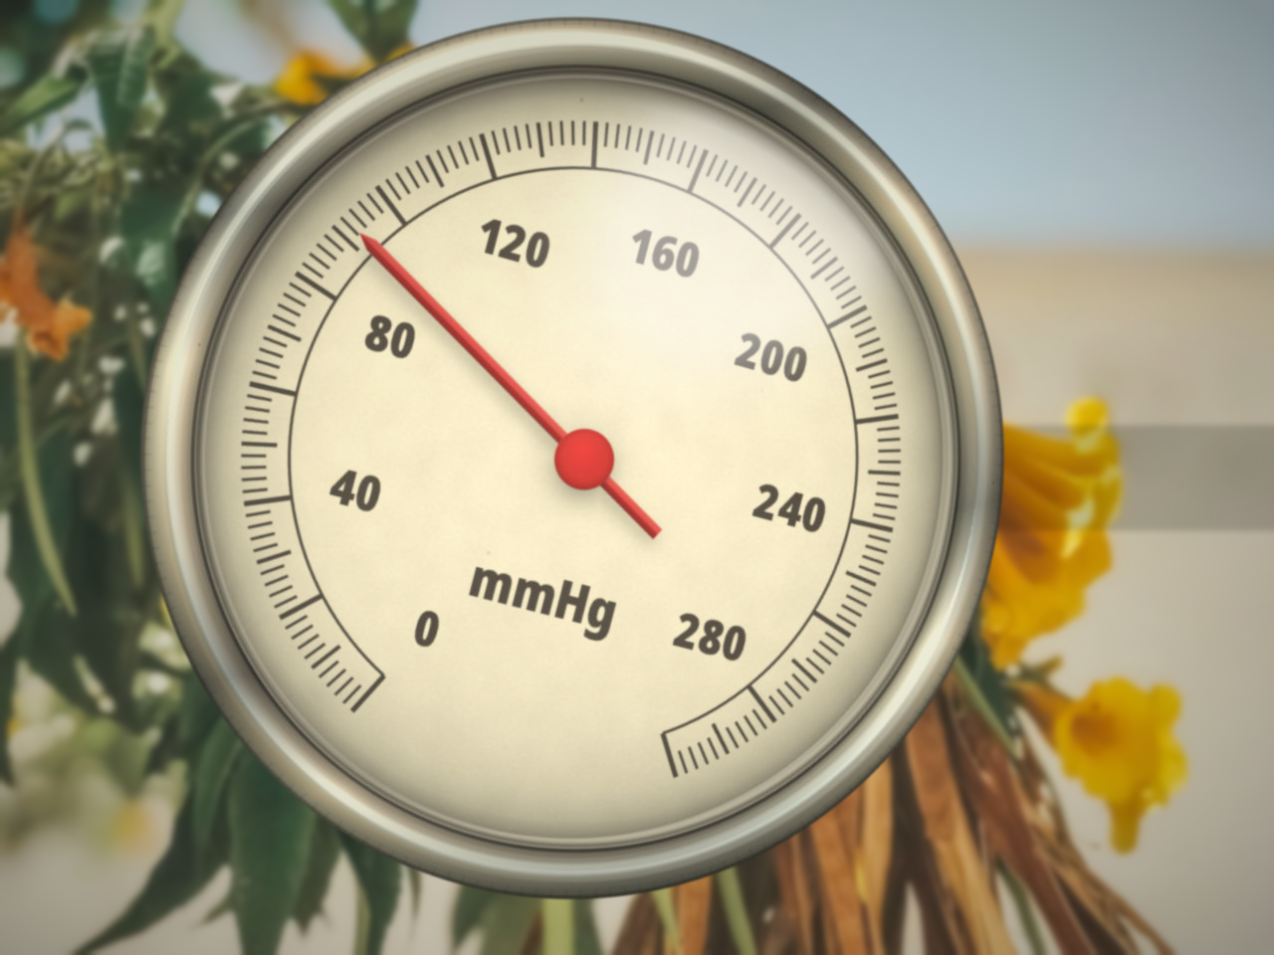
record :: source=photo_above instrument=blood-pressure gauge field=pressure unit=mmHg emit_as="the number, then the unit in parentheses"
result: 92 (mmHg)
